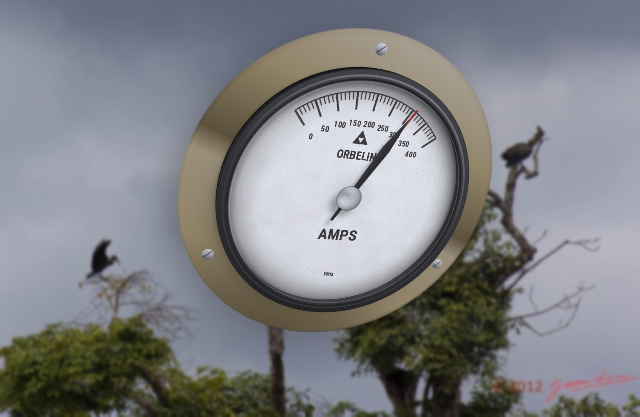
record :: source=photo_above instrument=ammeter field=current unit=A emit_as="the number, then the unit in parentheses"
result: 300 (A)
